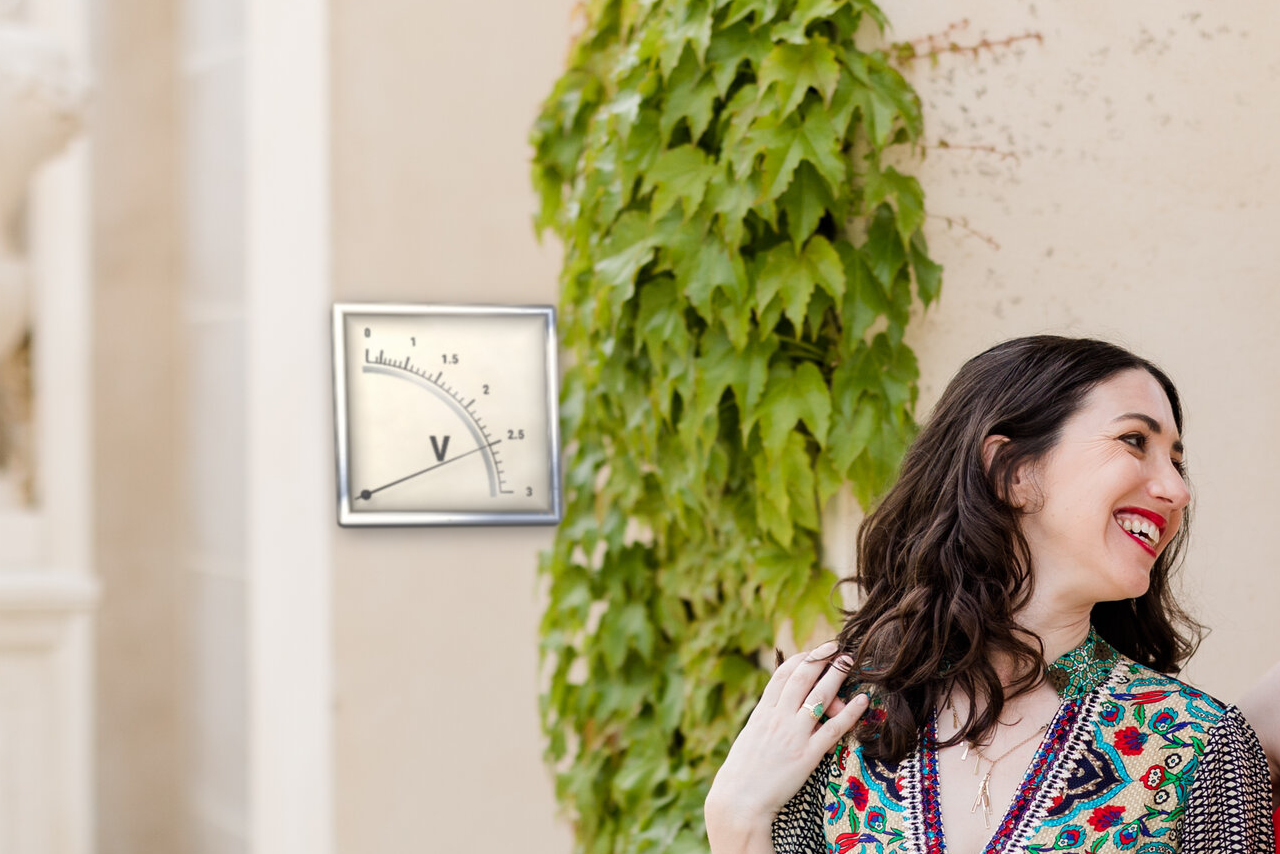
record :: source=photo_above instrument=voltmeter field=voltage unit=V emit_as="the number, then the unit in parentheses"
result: 2.5 (V)
